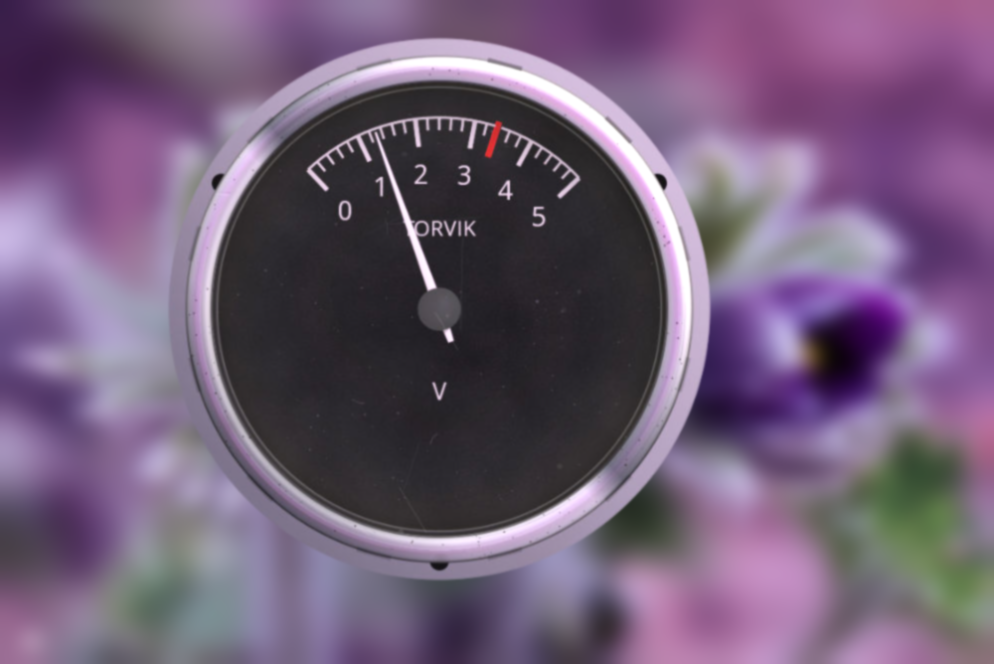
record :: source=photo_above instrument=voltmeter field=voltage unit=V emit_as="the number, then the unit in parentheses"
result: 1.3 (V)
